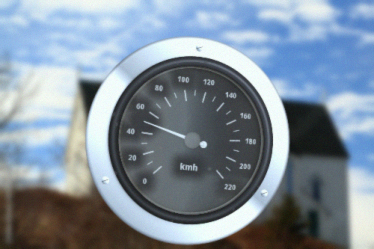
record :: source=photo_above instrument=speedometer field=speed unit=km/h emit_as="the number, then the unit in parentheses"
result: 50 (km/h)
